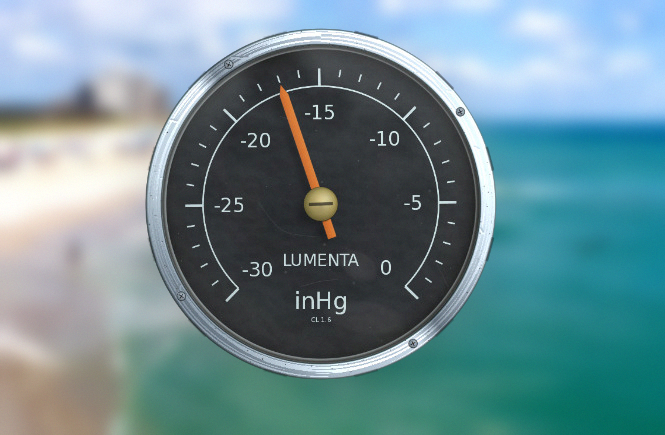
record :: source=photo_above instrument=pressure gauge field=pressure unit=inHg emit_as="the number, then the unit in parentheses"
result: -17 (inHg)
